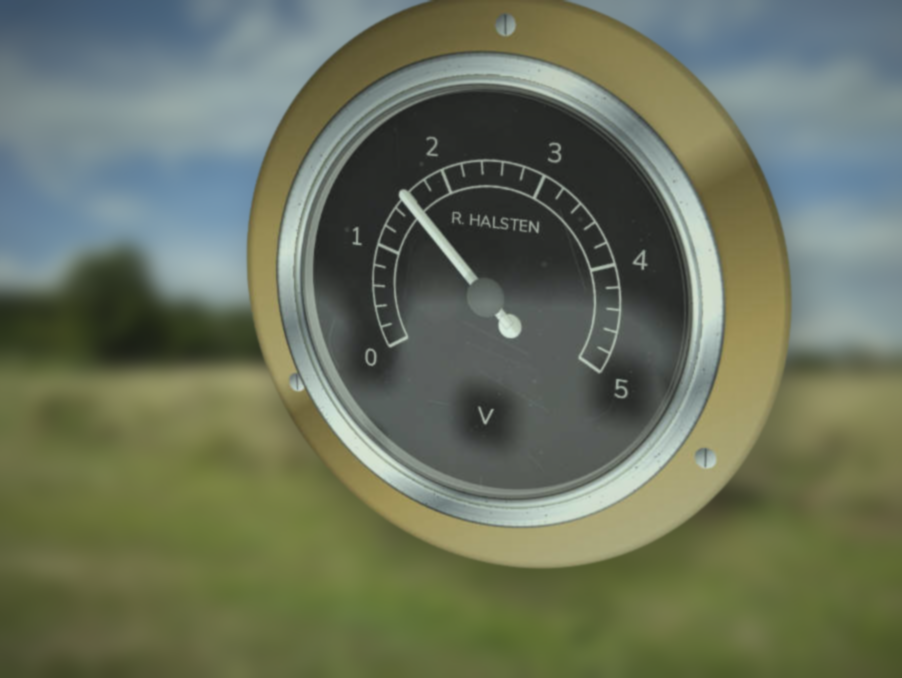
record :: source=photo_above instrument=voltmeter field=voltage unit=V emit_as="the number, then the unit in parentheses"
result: 1.6 (V)
